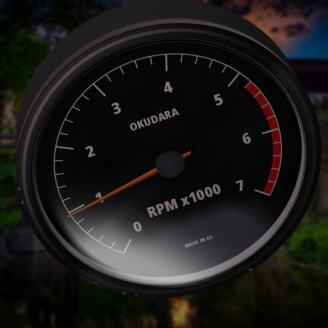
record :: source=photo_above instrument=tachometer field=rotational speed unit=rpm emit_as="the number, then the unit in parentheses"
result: 1000 (rpm)
